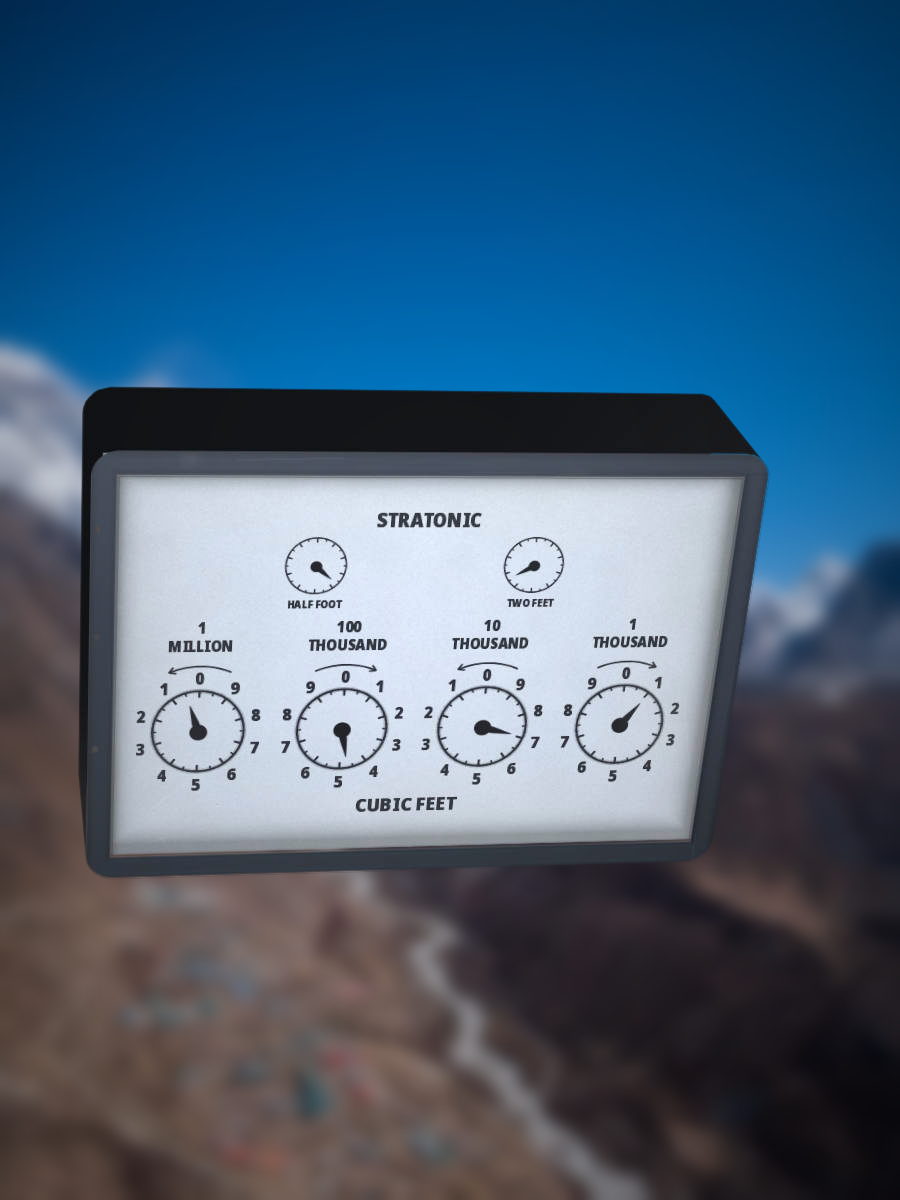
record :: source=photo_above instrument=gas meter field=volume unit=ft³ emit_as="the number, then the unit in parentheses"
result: 47100 (ft³)
